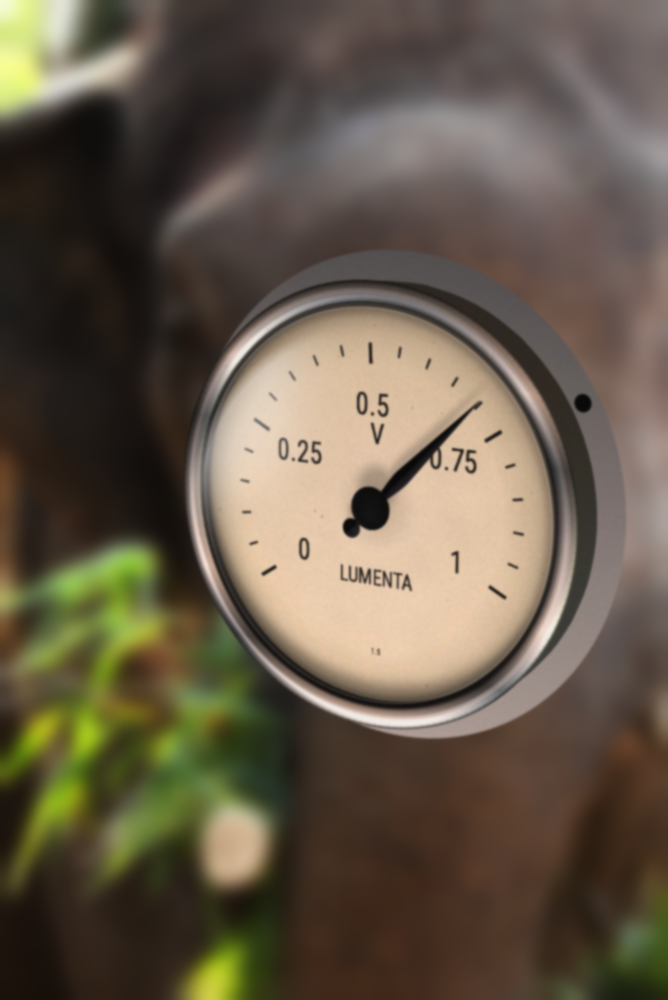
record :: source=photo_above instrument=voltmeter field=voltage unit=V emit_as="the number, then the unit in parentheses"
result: 0.7 (V)
